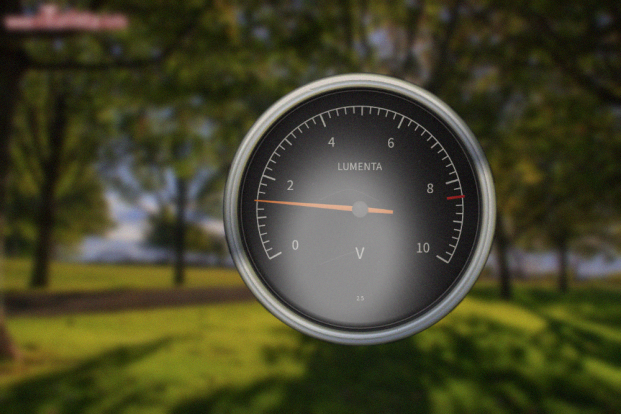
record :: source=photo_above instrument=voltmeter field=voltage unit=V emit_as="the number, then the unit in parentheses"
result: 1.4 (V)
